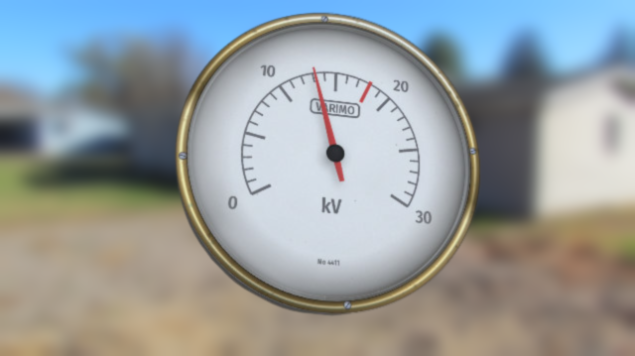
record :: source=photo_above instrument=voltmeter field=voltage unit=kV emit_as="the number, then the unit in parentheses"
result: 13 (kV)
